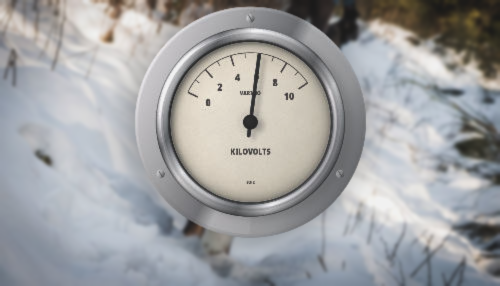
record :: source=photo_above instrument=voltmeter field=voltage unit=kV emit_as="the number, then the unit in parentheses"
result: 6 (kV)
